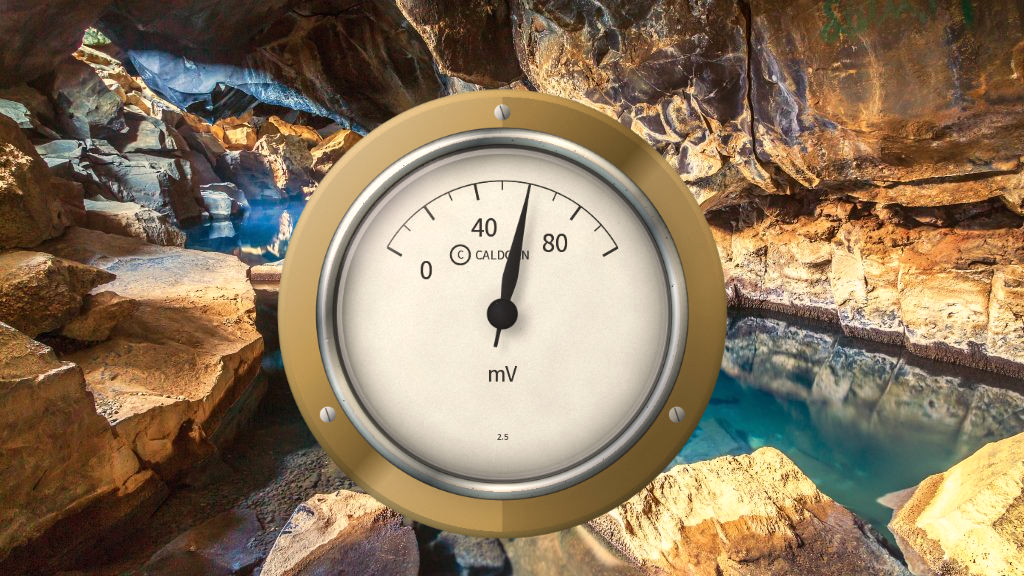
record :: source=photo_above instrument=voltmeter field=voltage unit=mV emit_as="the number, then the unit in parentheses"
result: 60 (mV)
